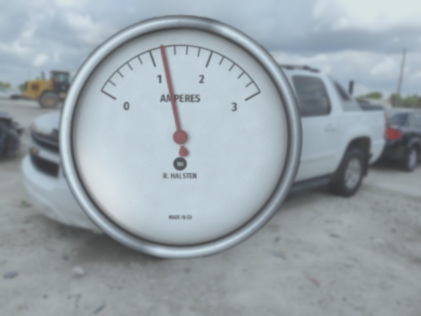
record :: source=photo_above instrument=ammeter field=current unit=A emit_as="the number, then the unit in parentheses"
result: 1.2 (A)
